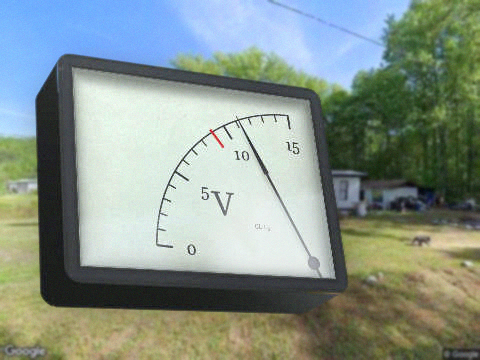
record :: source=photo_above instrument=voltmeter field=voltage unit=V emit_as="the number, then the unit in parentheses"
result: 11 (V)
